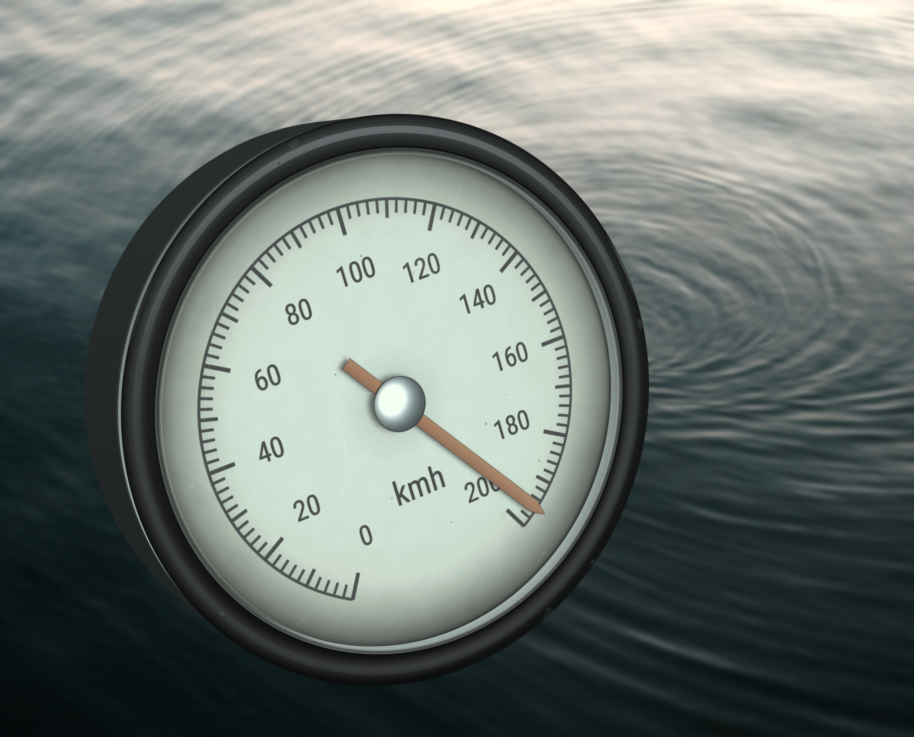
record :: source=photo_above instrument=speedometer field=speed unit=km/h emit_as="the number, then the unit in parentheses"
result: 196 (km/h)
